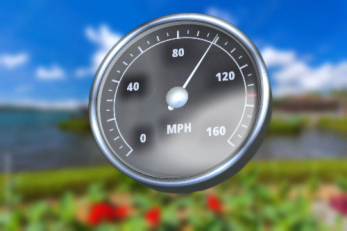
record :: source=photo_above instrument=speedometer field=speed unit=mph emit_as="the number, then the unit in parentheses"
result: 100 (mph)
